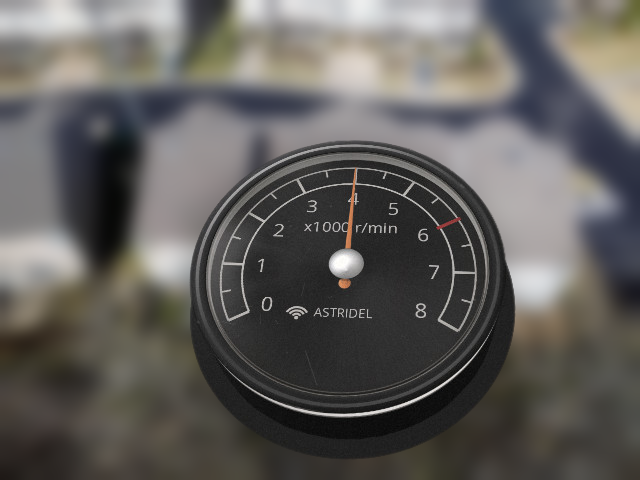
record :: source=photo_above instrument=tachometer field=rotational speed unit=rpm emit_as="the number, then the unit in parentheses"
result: 4000 (rpm)
